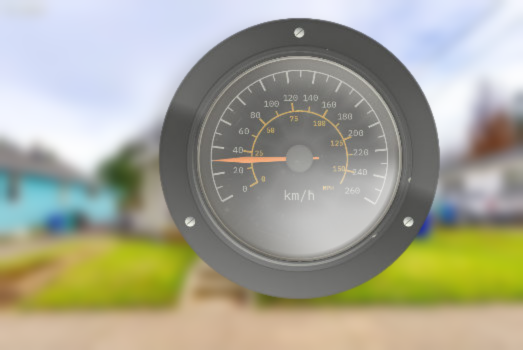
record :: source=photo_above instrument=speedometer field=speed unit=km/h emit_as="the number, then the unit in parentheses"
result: 30 (km/h)
